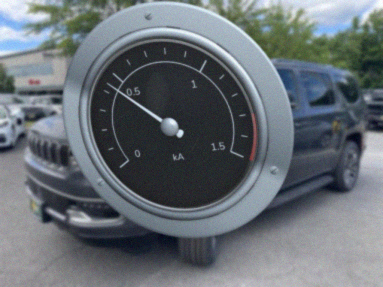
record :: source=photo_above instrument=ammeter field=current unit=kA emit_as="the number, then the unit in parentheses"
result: 0.45 (kA)
